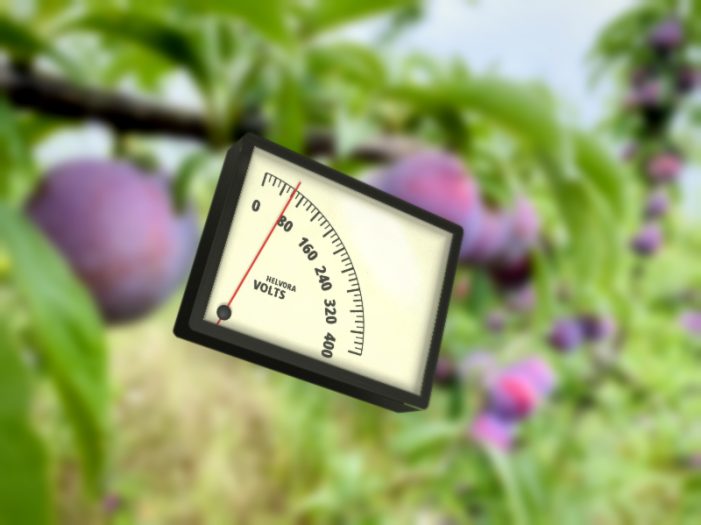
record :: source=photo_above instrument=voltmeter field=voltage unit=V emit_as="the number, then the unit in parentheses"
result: 60 (V)
